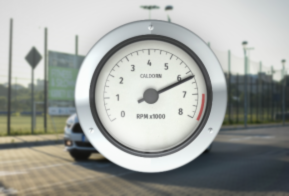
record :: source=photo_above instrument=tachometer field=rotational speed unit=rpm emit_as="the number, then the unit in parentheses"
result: 6250 (rpm)
